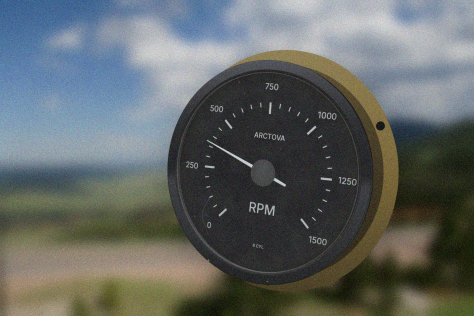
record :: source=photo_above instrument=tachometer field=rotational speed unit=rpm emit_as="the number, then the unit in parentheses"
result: 375 (rpm)
